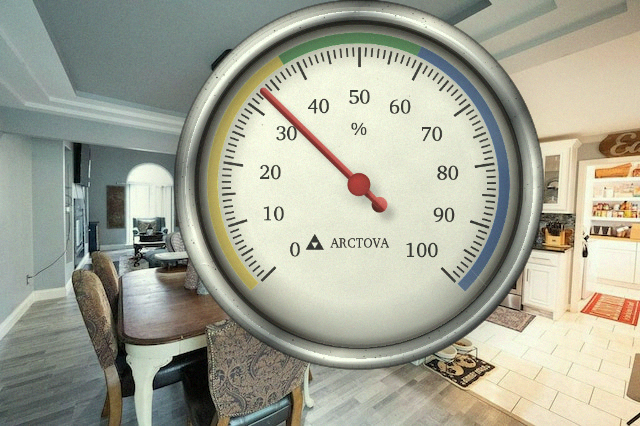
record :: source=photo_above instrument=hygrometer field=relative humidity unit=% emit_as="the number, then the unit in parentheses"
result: 33 (%)
